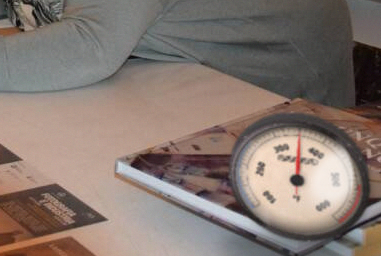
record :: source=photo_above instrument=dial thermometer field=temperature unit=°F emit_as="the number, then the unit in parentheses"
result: 350 (°F)
